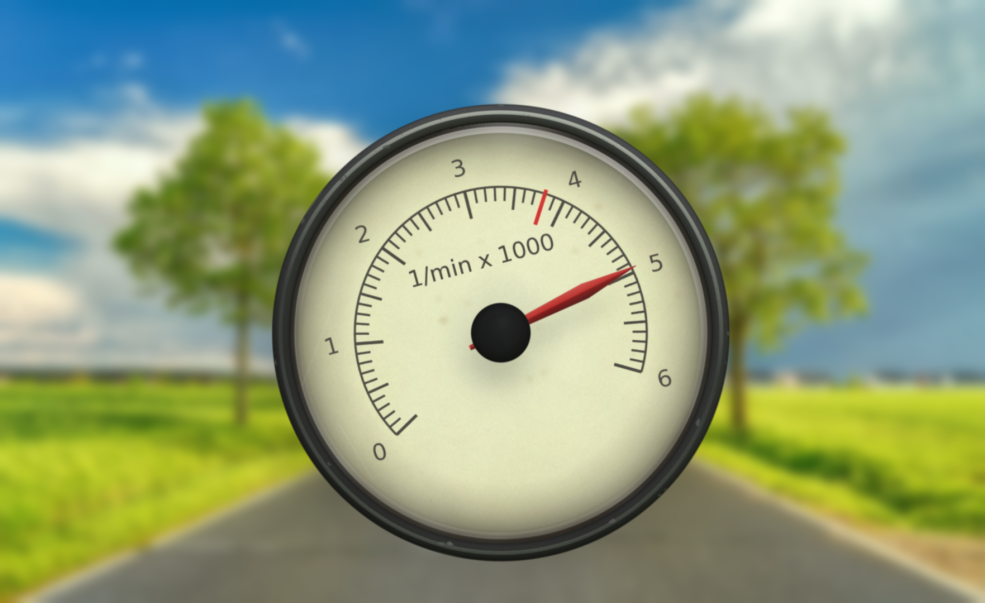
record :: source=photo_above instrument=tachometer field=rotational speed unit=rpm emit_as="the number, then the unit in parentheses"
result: 4950 (rpm)
